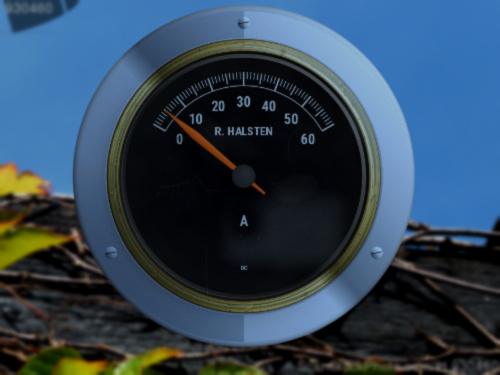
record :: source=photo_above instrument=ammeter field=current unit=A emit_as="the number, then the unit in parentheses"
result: 5 (A)
